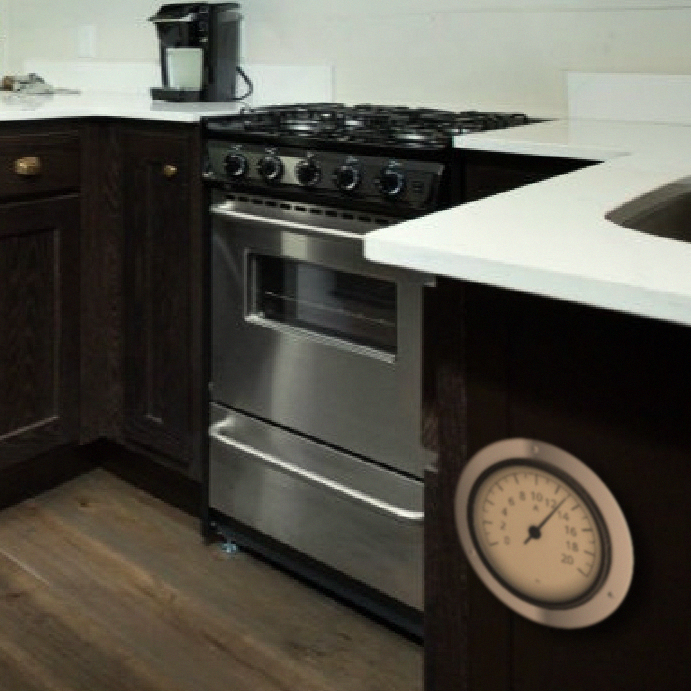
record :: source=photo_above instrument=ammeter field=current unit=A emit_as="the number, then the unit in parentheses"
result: 13 (A)
